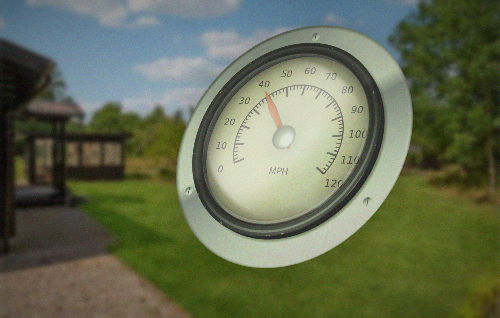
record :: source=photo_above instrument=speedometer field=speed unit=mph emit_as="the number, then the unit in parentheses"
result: 40 (mph)
